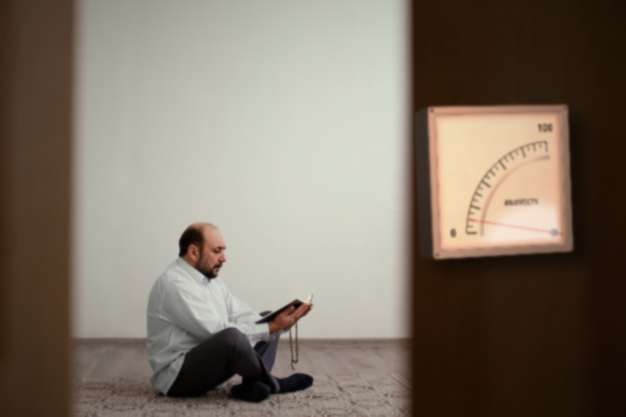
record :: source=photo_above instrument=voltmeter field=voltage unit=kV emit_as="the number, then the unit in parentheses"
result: 10 (kV)
